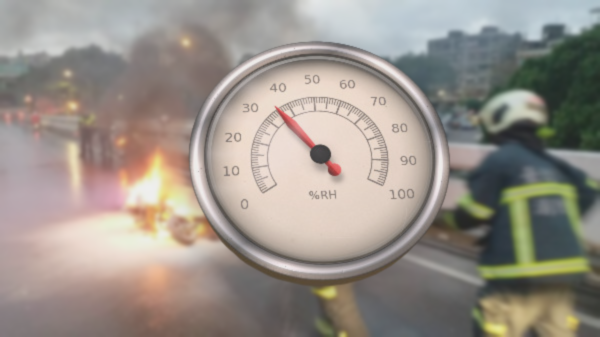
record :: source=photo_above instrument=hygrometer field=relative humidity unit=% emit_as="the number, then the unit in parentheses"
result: 35 (%)
